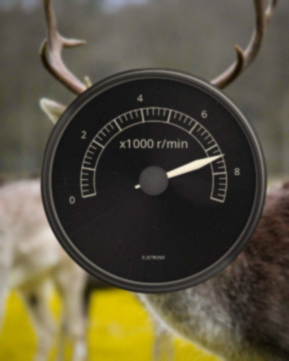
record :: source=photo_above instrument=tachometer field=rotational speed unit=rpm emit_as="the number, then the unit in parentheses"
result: 7400 (rpm)
